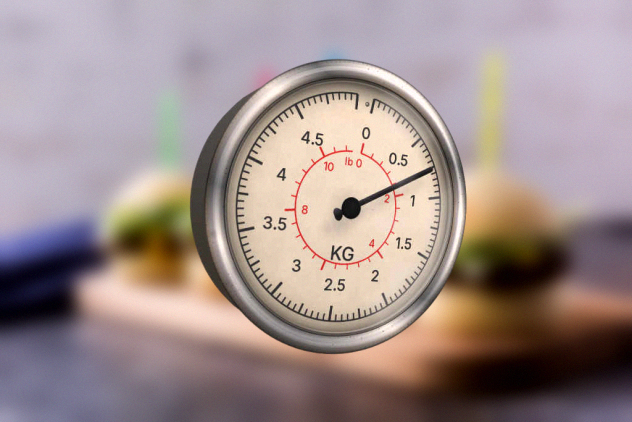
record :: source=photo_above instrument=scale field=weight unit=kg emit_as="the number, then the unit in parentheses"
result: 0.75 (kg)
